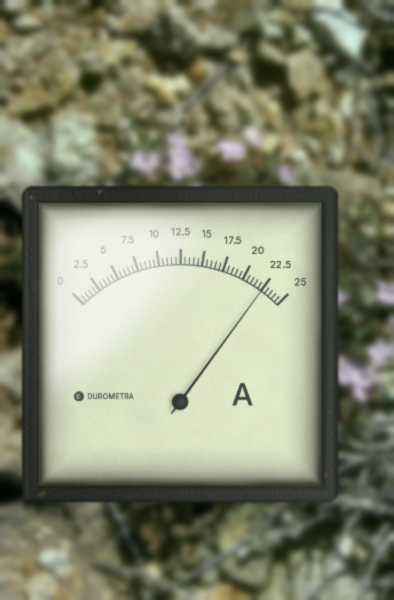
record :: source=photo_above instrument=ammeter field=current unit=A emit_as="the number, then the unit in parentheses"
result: 22.5 (A)
